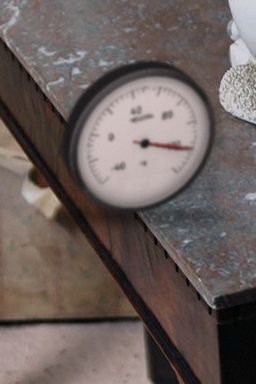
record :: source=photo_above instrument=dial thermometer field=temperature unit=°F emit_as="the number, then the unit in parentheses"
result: 120 (°F)
